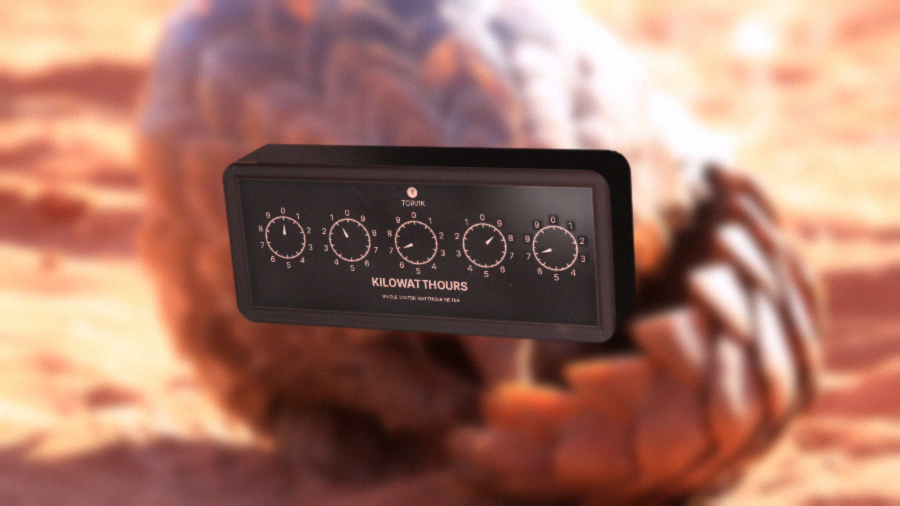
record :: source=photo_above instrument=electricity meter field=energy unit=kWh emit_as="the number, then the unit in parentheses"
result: 687 (kWh)
